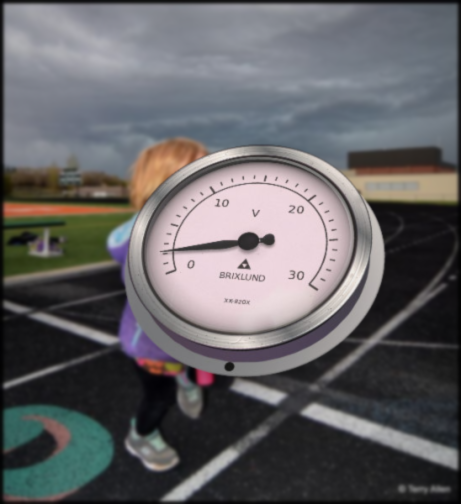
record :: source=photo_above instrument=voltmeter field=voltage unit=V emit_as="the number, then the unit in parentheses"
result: 2 (V)
